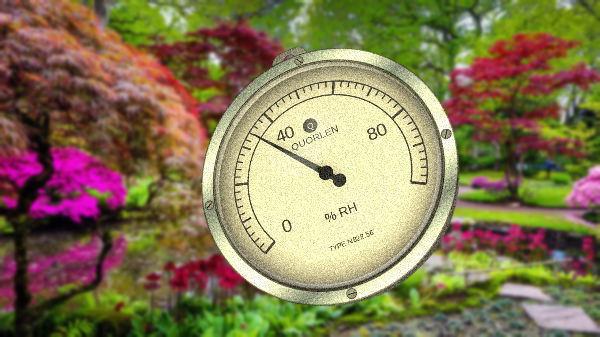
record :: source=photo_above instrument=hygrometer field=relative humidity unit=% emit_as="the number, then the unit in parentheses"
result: 34 (%)
